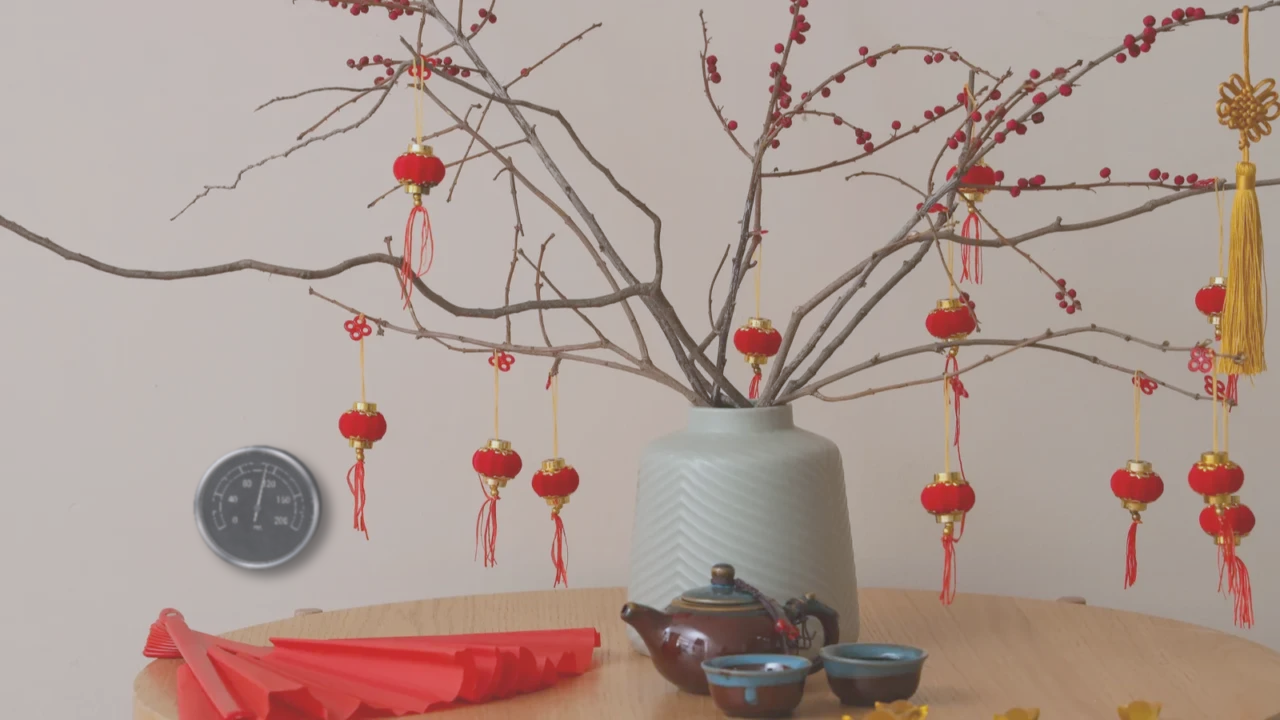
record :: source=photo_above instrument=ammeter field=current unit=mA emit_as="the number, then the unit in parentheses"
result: 110 (mA)
